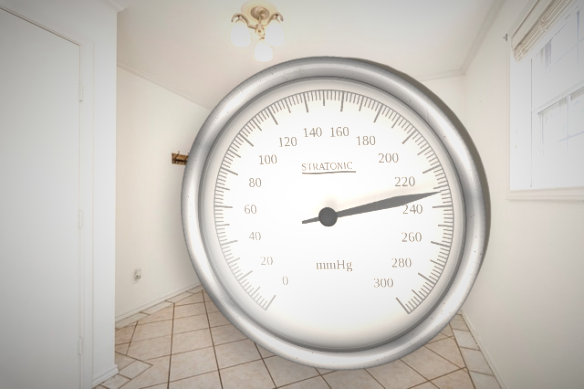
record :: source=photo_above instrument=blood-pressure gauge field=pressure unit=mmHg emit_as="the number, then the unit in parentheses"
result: 232 (mmHg)
